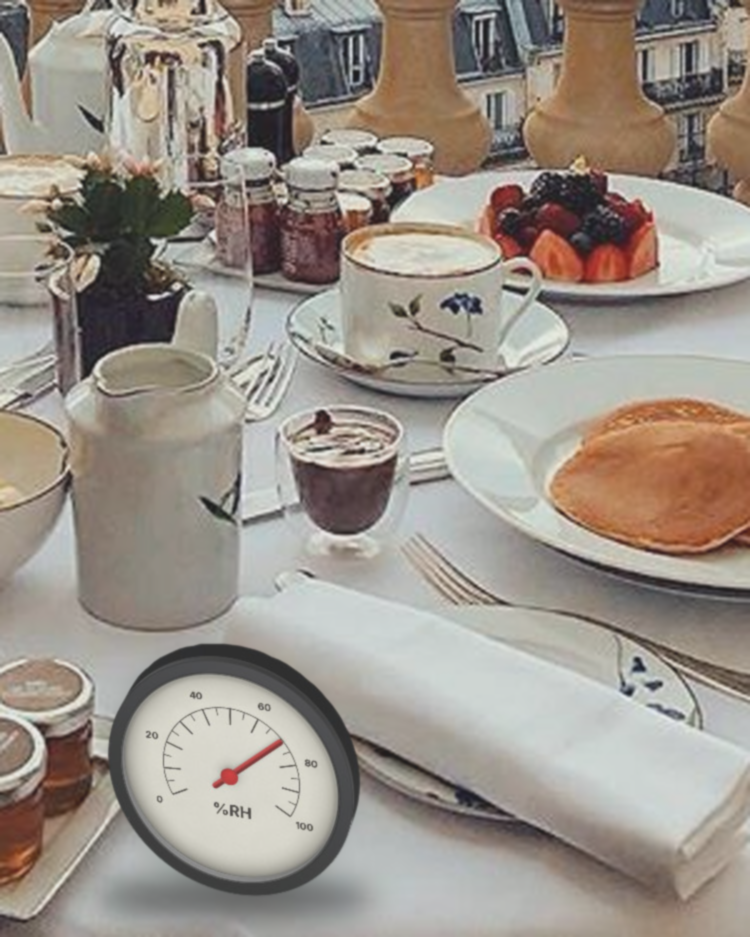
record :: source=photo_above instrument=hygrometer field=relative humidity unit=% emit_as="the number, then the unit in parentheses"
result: 70 (%)
